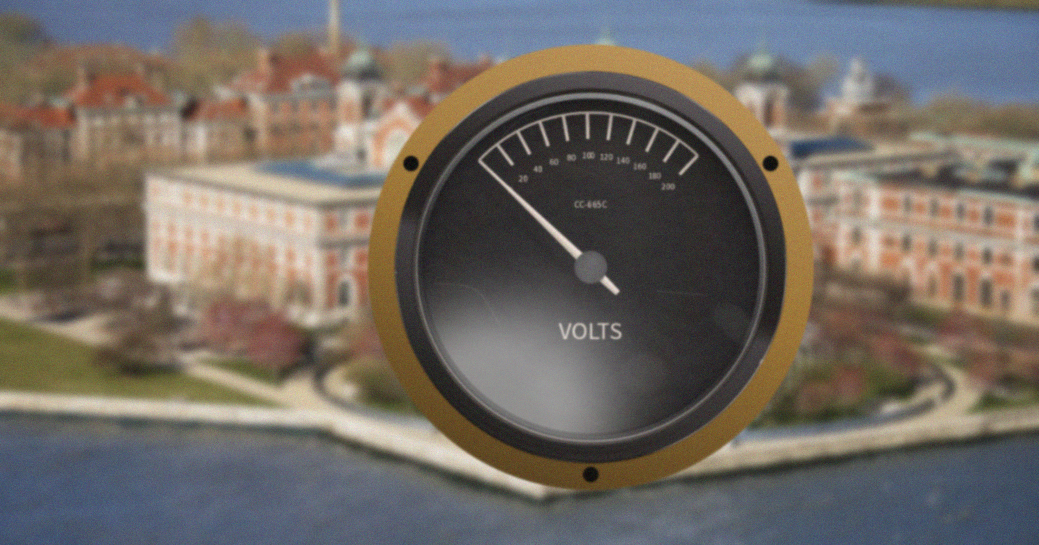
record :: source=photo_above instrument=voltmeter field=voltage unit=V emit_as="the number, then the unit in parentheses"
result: 0 (V)
